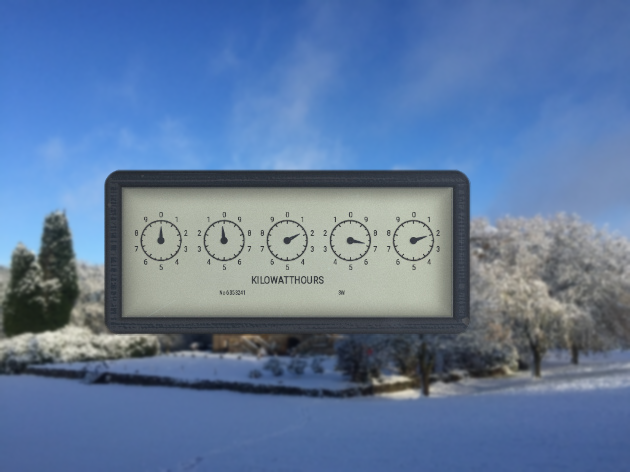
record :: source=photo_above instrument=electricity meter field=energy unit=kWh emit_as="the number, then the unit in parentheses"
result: 172 (kWh)
